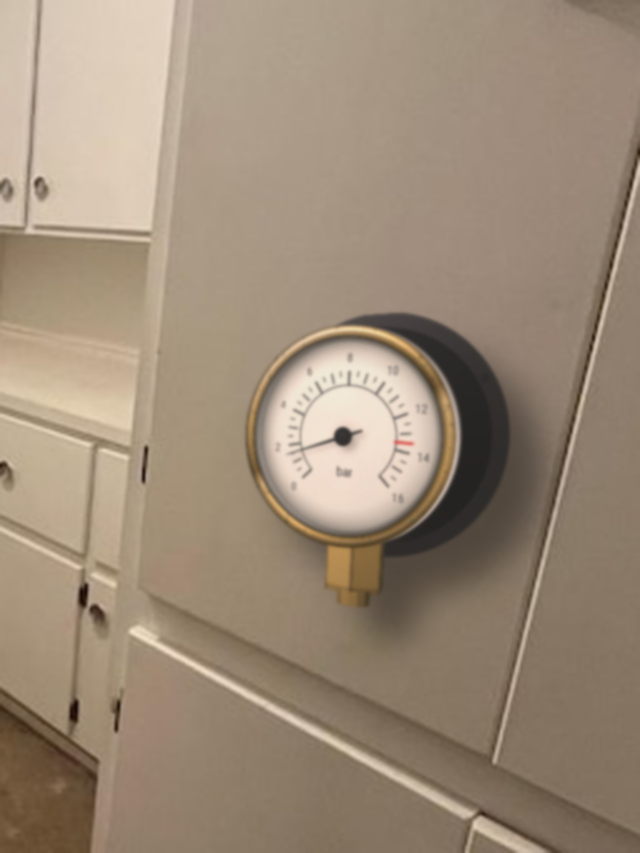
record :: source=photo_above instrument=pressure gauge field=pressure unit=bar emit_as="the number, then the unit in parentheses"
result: 1.5 (bar)
